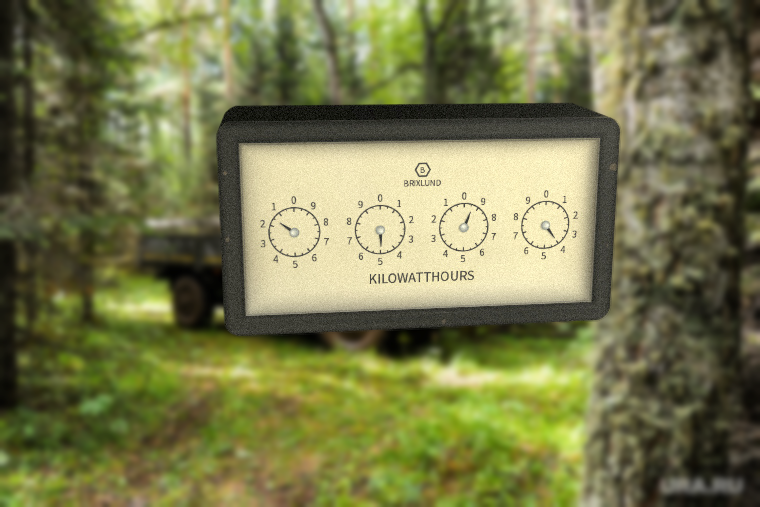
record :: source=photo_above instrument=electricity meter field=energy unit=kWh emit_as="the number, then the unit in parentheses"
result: 1494 (kWh)
